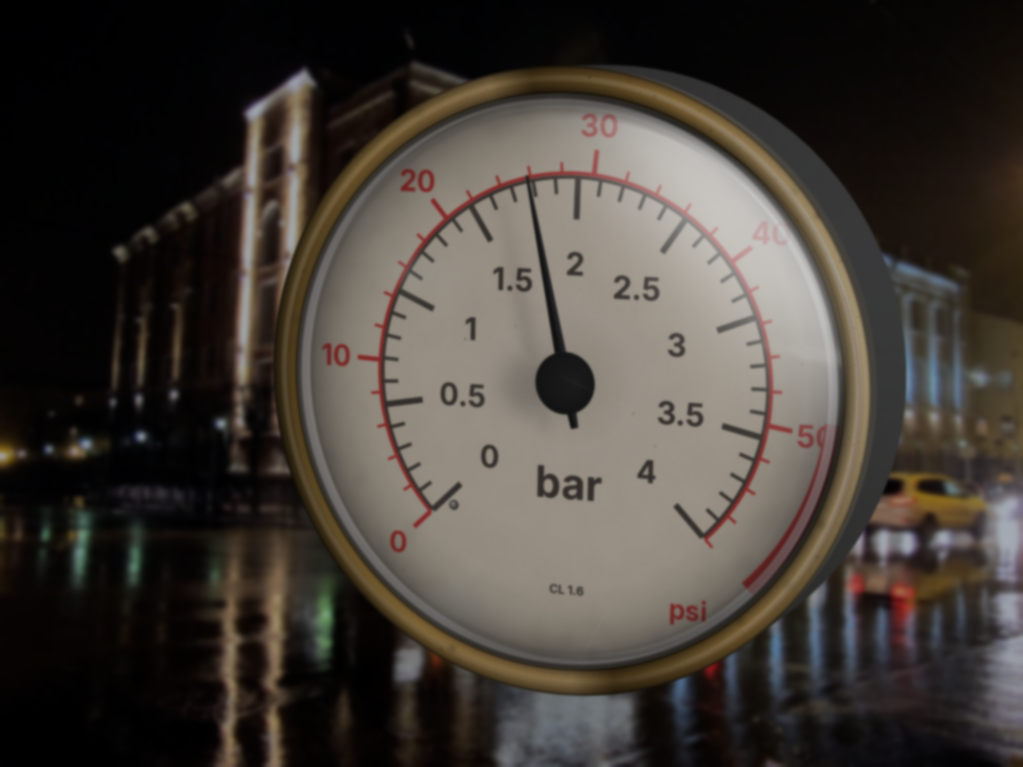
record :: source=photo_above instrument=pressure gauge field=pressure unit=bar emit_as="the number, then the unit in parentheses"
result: 1.8 (bar)
